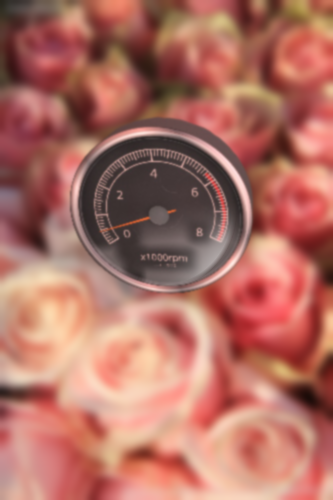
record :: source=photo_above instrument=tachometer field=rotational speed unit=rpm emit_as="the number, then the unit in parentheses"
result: 500 (rpm)
